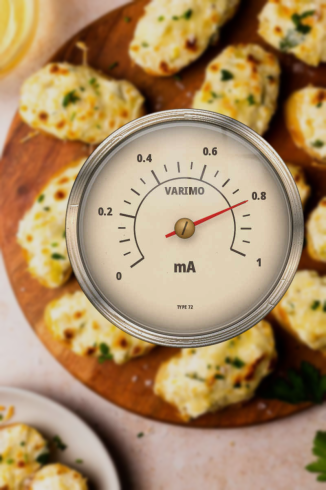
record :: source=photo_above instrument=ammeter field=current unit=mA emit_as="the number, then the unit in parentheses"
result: 0.8 (mA)
